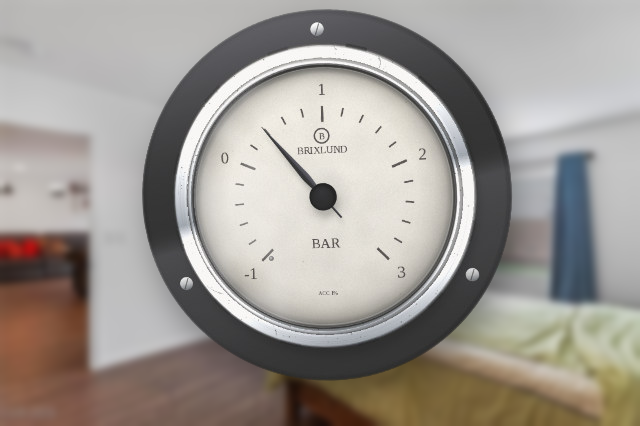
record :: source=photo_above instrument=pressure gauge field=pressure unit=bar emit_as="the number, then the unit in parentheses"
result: 0.4 (bar)
